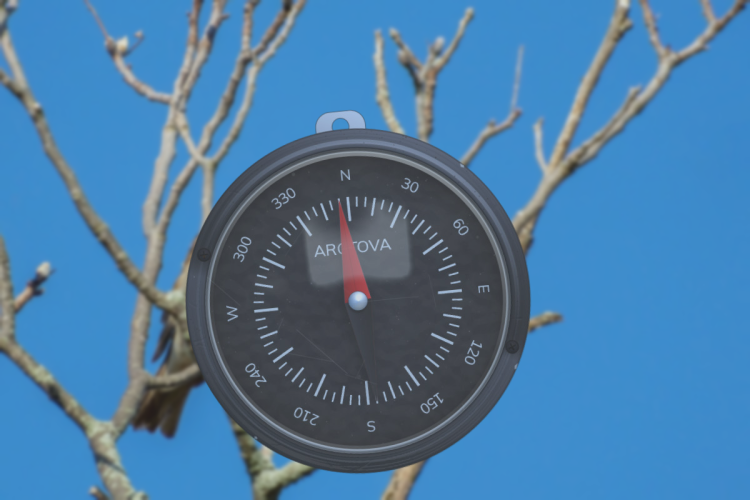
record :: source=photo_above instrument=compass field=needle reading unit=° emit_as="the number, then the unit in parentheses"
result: 355 (°)
